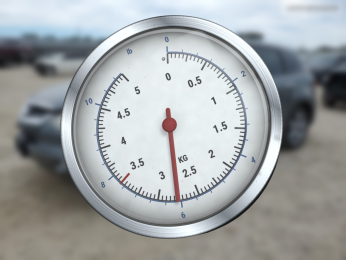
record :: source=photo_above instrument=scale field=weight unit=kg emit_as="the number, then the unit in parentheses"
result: 2.75 (kg)
